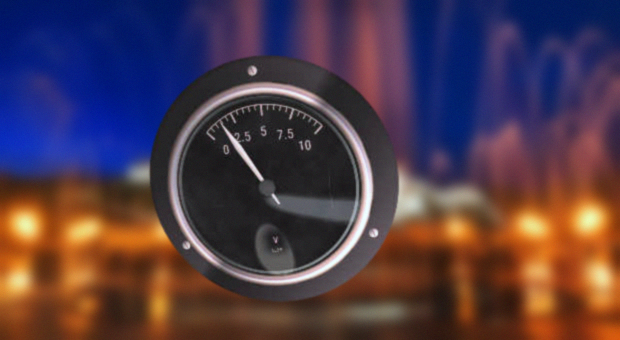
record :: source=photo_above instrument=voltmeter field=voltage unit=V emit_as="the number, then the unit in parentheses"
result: 1.5 (V)
